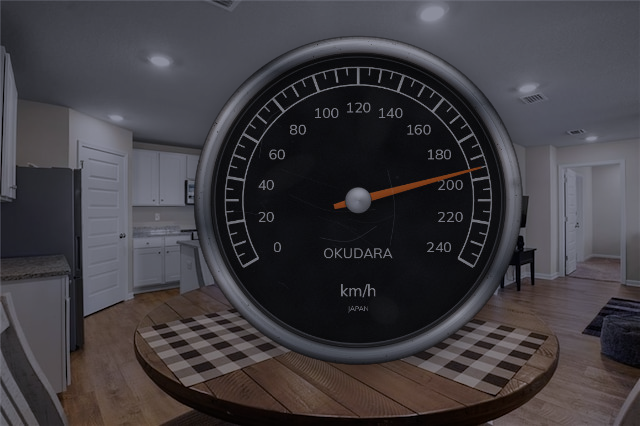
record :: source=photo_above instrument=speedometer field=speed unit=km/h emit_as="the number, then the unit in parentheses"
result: 195 (km/h)
